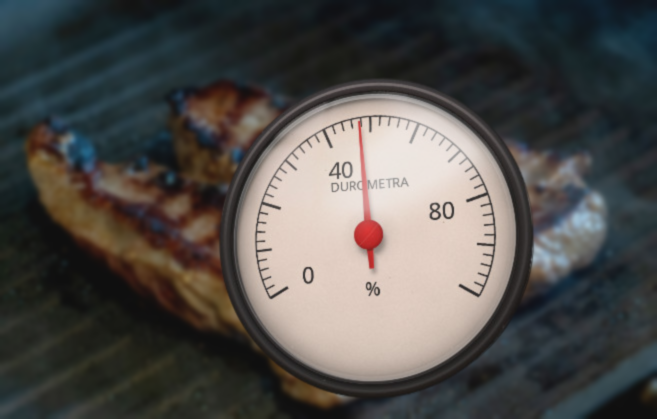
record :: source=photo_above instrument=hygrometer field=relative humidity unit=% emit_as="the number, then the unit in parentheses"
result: 48 (%)
